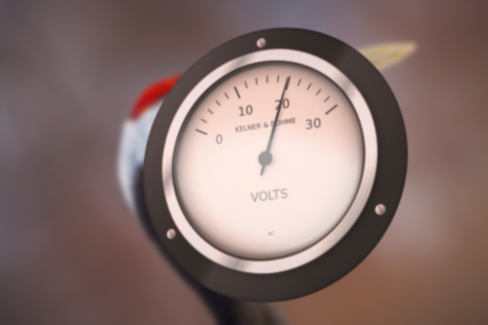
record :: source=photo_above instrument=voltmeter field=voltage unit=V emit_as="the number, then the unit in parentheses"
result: 20 (V)
